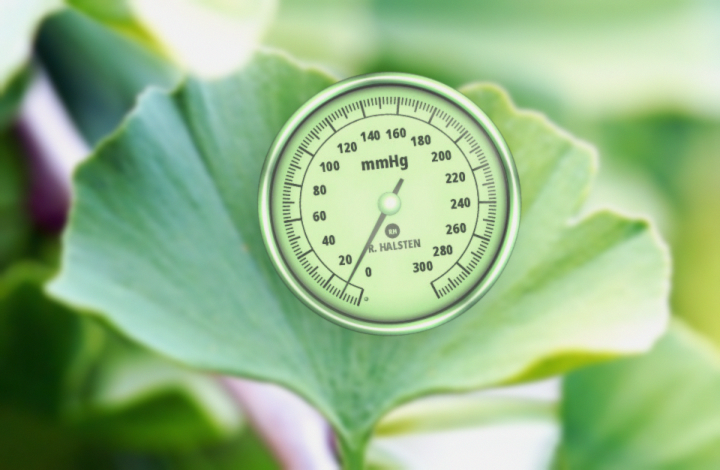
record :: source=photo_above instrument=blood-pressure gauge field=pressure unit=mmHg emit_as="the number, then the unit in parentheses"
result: 10 (mmHg)
